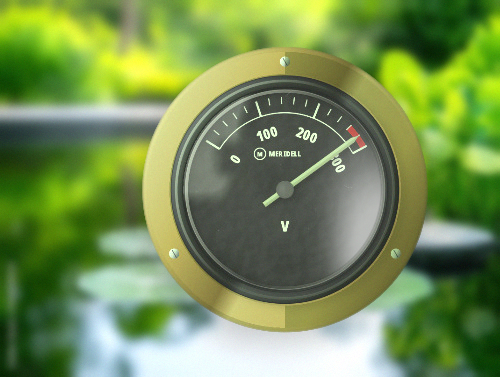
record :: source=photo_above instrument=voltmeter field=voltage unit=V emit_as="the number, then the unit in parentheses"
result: 280 (V)
